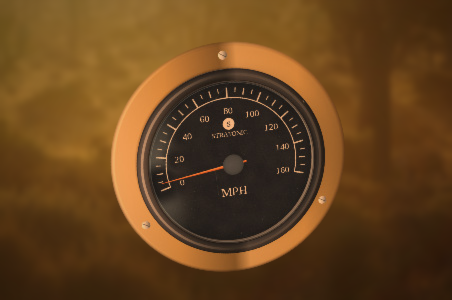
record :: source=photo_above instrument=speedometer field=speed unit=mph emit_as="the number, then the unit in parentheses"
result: 5 (mph)
